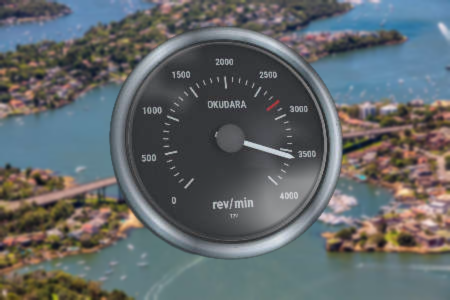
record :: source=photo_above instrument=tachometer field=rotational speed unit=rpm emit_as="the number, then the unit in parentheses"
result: 3600 (rpm)
